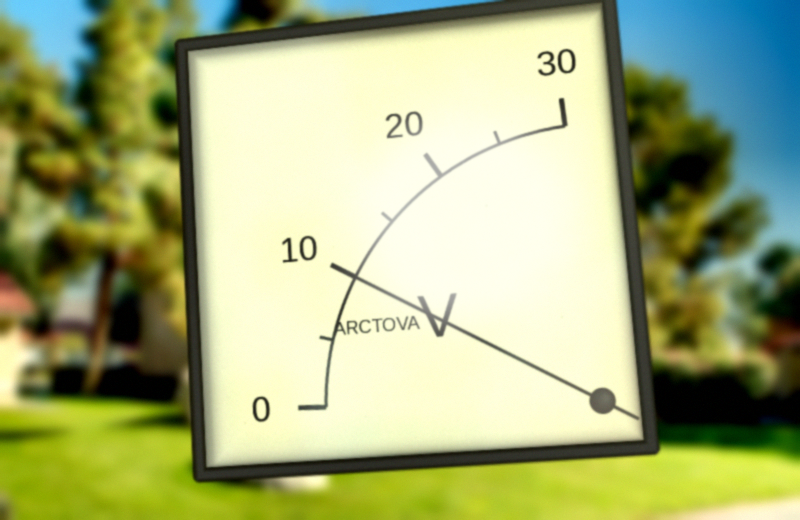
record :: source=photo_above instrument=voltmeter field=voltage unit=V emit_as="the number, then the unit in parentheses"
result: 10 (V)
